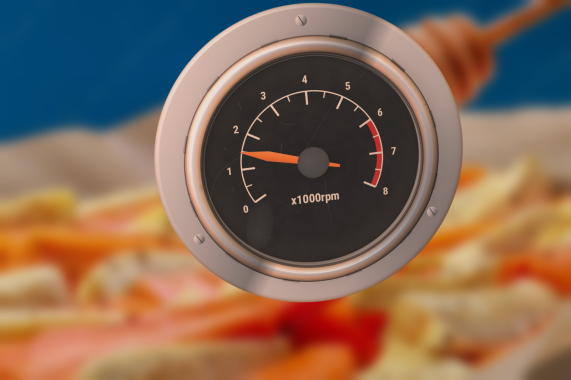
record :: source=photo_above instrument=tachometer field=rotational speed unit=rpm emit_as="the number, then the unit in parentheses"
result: 1500 (rpm)
